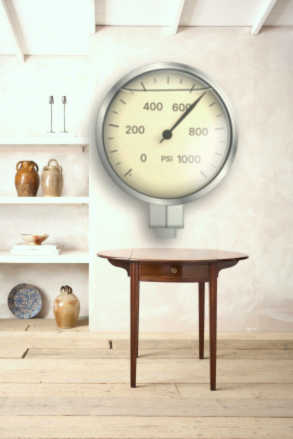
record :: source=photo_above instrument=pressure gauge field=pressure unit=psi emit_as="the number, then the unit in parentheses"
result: 650 (psi)
